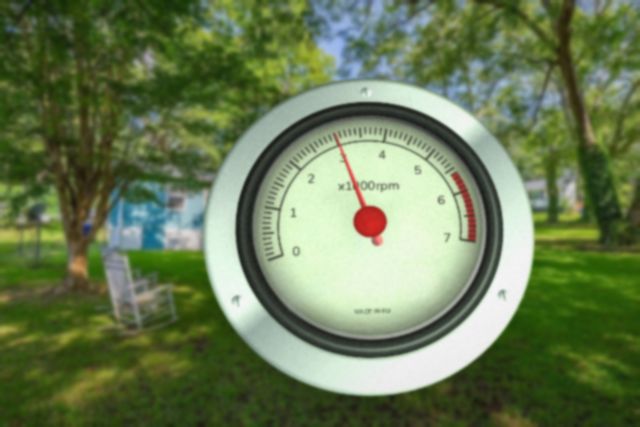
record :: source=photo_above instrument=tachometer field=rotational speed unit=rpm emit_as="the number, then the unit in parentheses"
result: 3000 (rpm)
